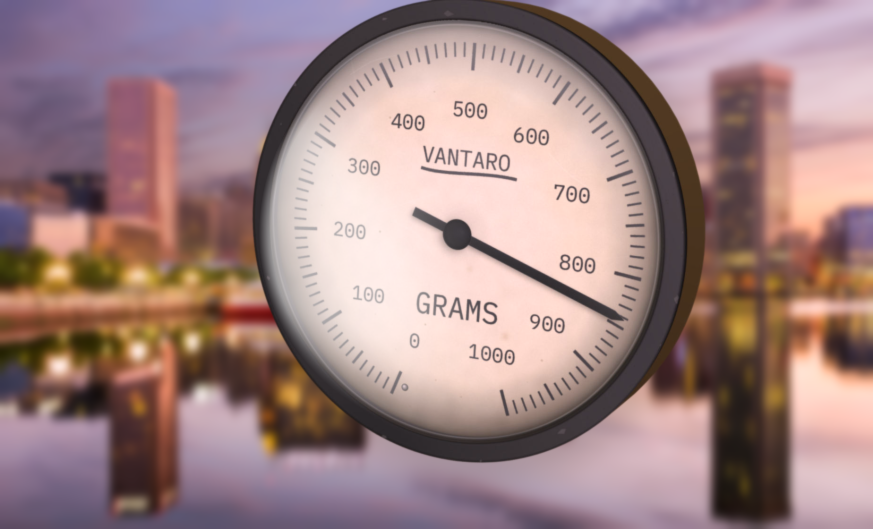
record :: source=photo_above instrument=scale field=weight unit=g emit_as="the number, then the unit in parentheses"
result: 840 (g)
